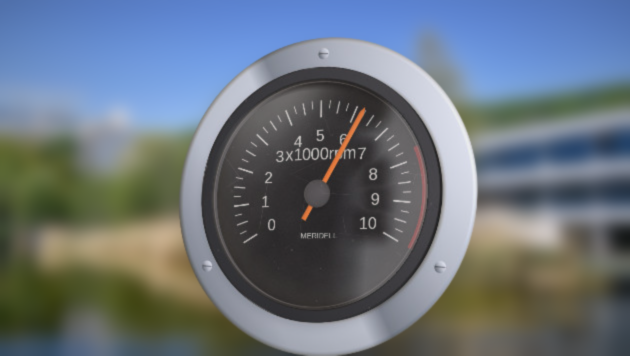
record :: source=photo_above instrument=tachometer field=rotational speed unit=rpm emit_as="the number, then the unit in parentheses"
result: 6250 (rpm)
